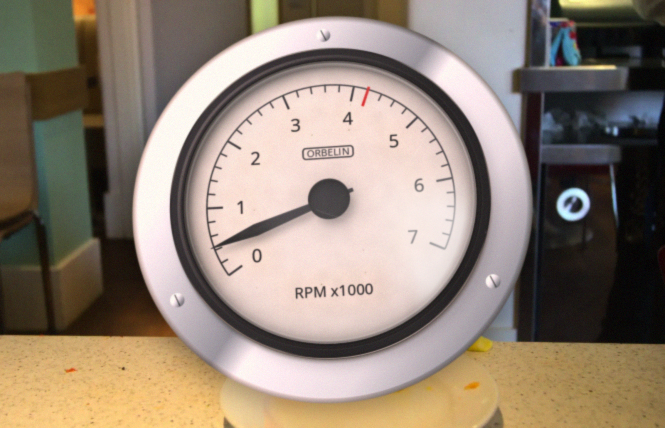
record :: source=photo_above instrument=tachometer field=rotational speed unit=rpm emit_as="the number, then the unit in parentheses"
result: 400 (rpm)
